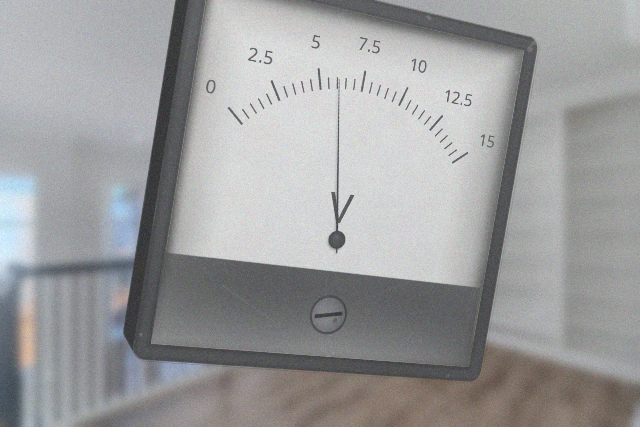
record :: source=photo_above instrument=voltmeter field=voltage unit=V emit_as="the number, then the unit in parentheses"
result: 6 (V)
